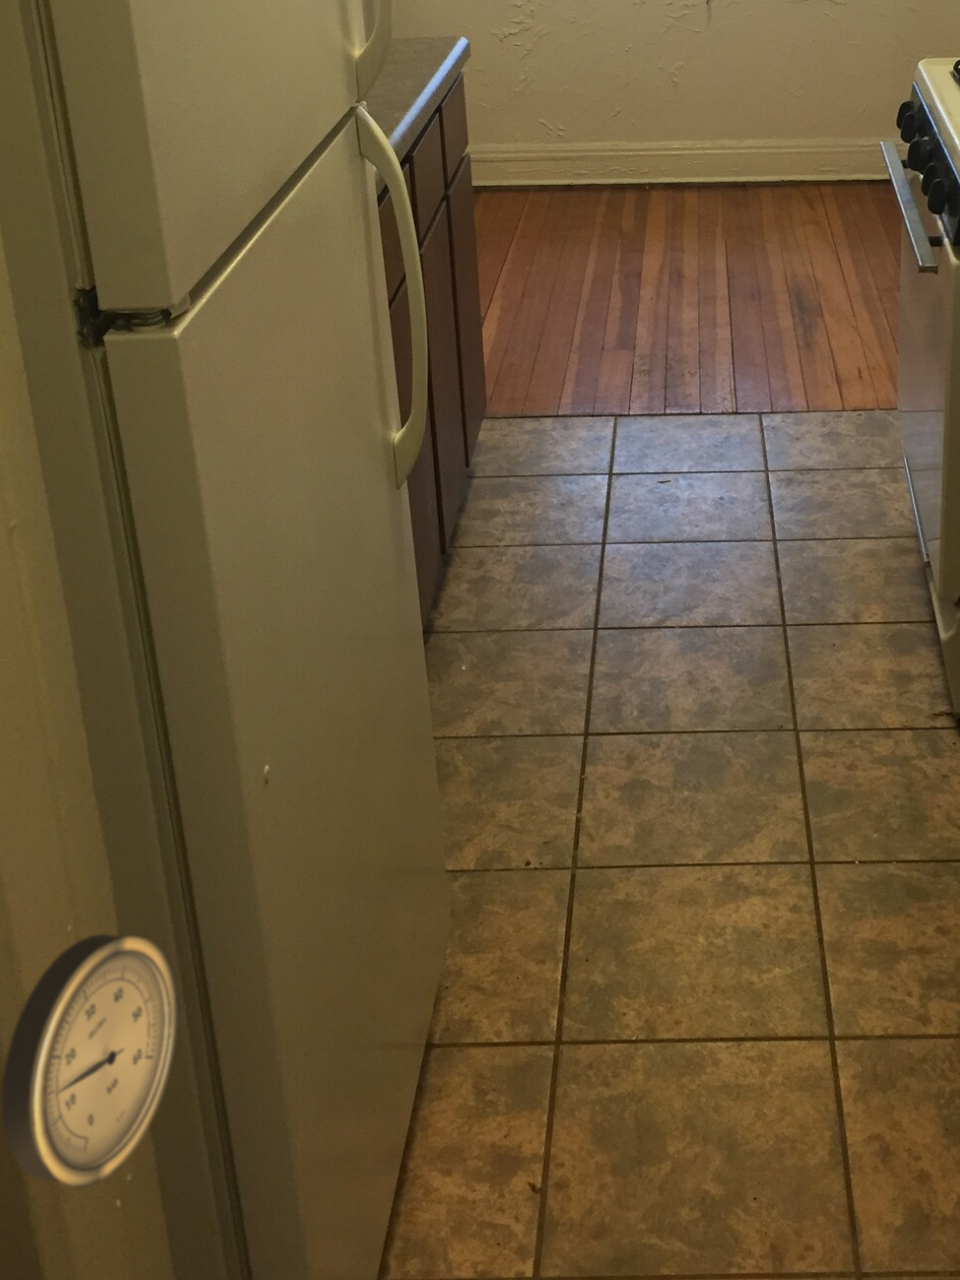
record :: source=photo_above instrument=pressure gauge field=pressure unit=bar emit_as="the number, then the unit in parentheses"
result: 15 (bar)
